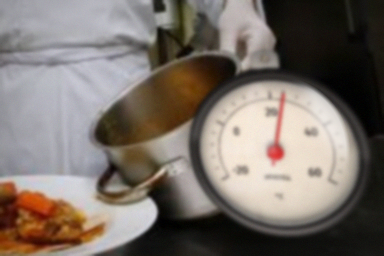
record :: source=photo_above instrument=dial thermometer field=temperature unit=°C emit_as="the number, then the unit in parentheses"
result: 24 (°C)
